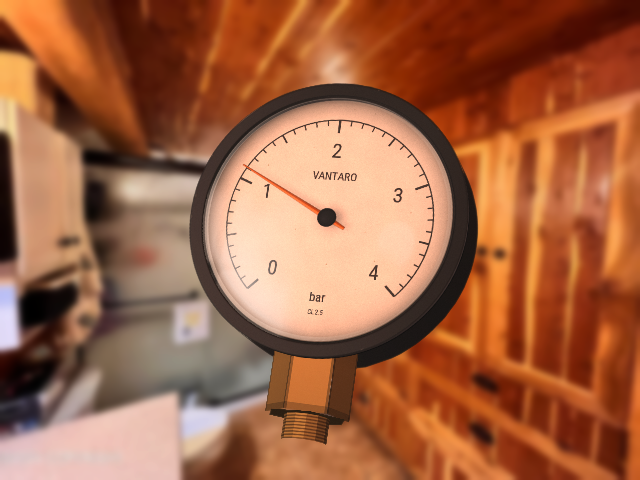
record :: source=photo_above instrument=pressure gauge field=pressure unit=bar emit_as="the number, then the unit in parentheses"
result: 1.1 (bar)
